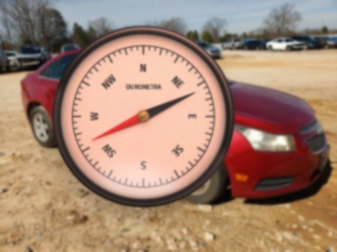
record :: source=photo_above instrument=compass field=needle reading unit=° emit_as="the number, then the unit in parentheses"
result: 245 (°)
